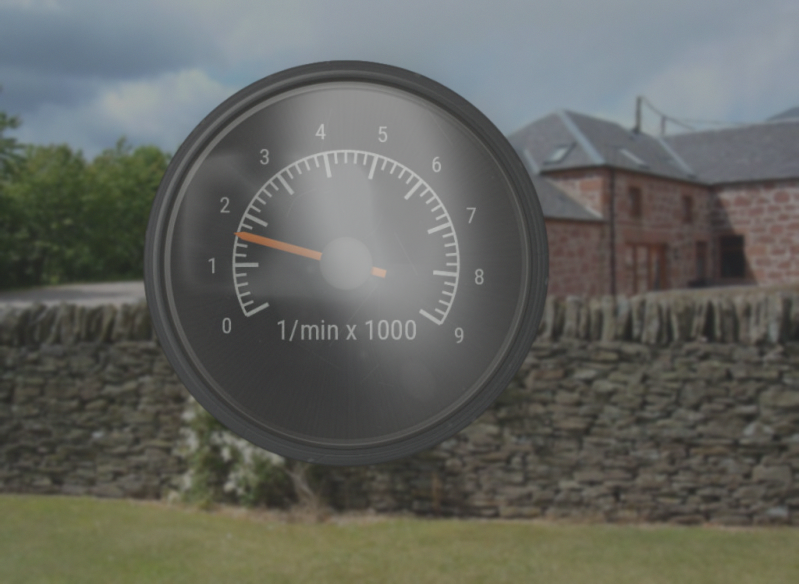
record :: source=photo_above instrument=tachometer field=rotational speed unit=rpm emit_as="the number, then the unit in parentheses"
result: 1600 (rpm)
